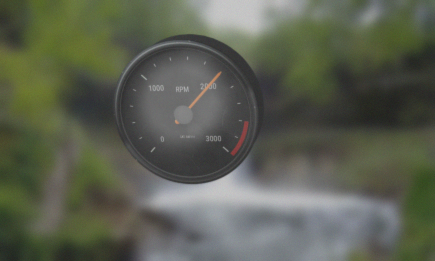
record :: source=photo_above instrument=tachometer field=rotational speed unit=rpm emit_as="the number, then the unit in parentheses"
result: 2000 (rpm)
